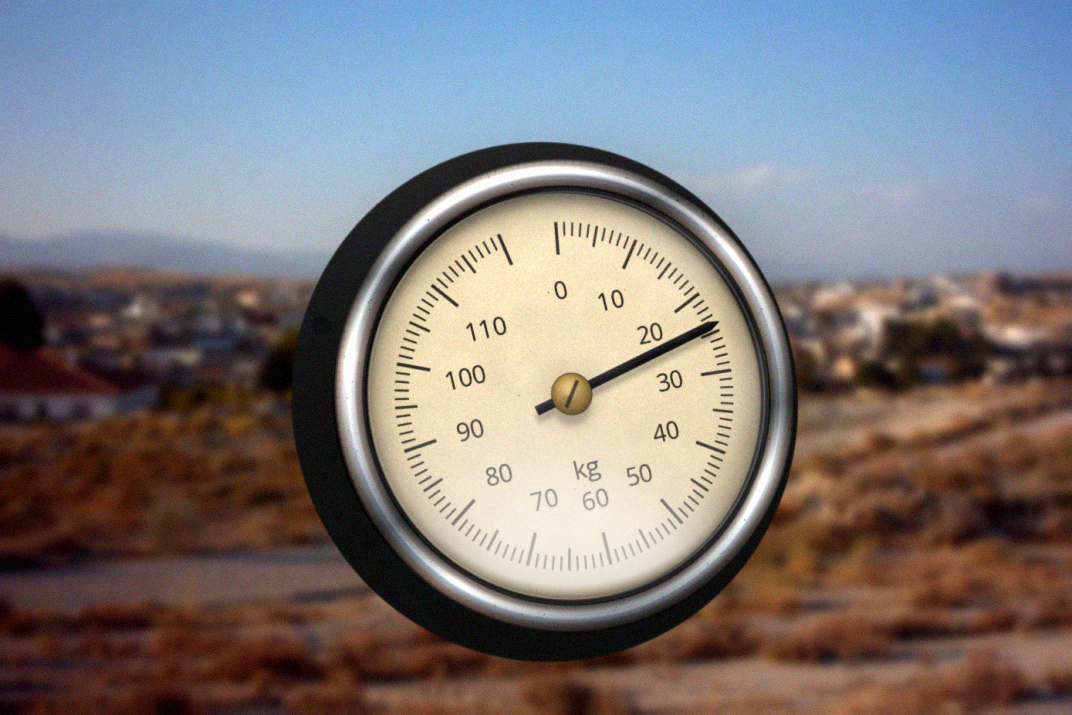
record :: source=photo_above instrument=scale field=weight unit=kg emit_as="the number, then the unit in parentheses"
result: 24 (kg)
